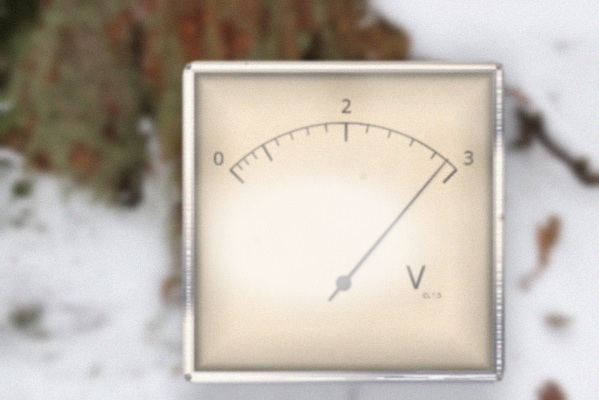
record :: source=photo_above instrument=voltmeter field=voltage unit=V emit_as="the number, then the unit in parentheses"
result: 2.9 (V)
